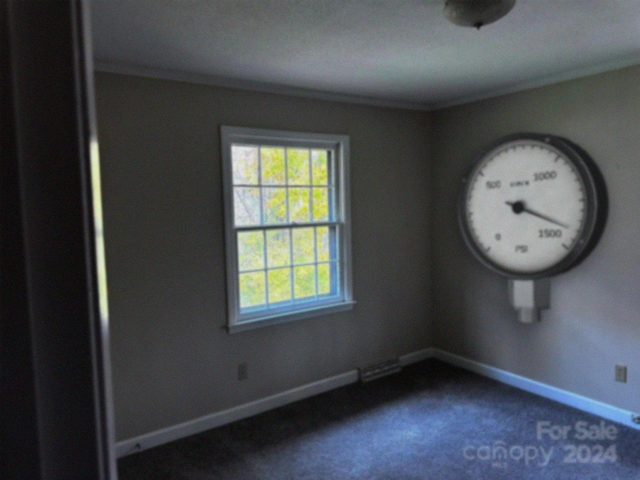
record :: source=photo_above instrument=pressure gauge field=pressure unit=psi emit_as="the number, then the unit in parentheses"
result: 1400 (psi)
